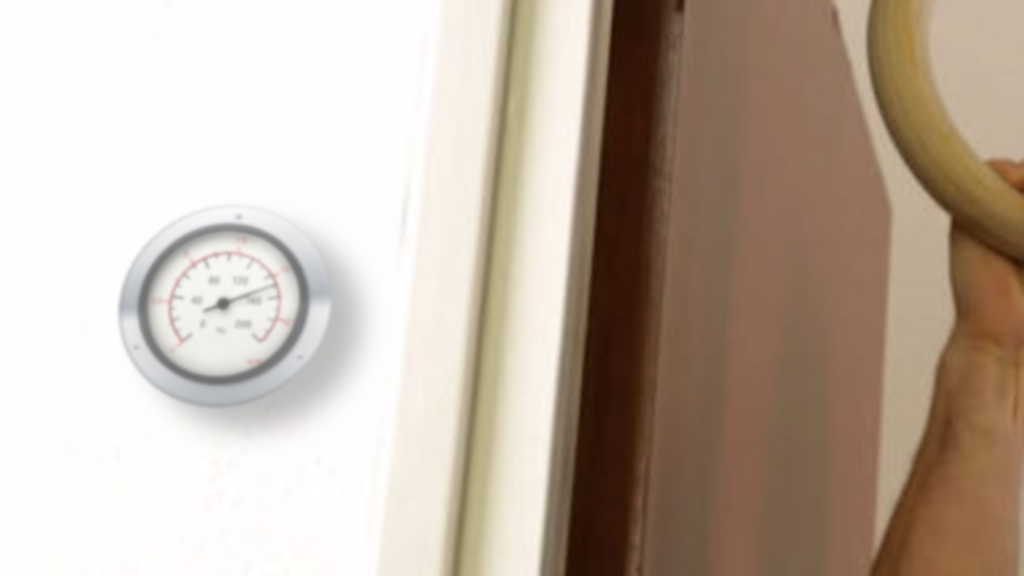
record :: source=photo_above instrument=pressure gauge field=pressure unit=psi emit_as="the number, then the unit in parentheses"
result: 150 (psi)
